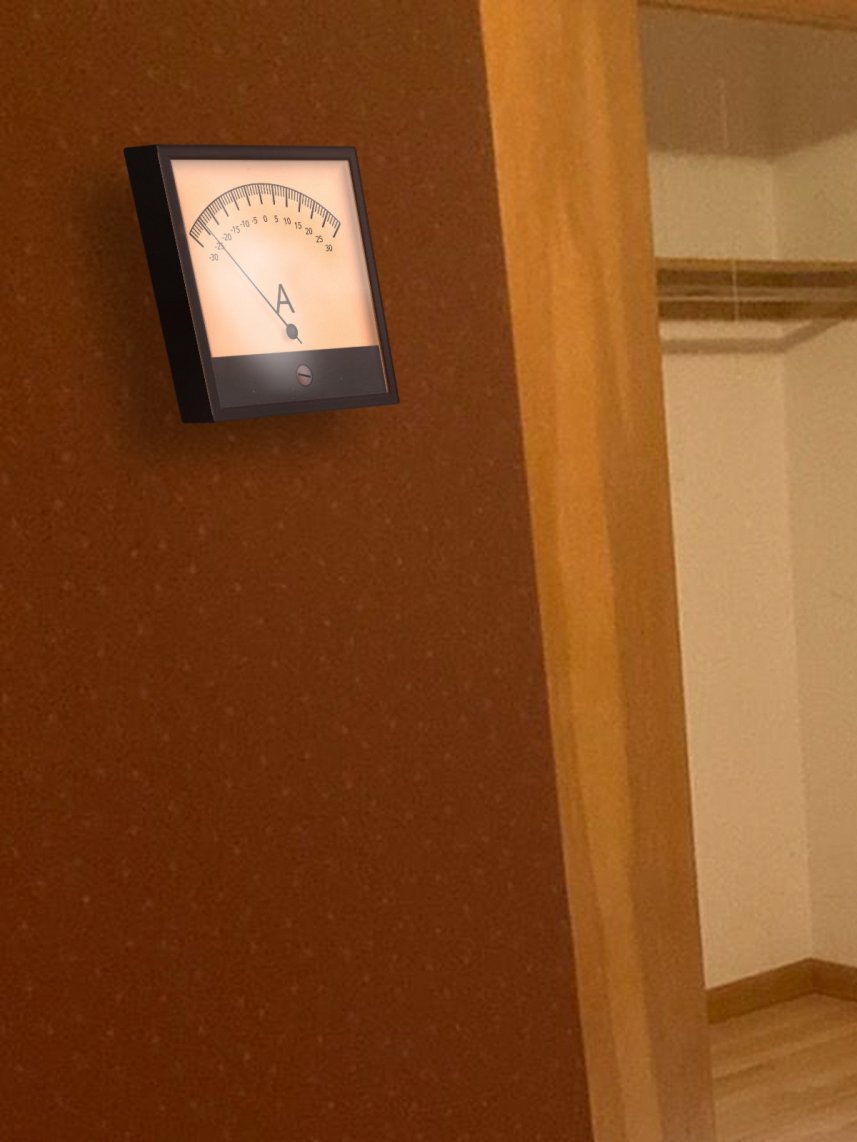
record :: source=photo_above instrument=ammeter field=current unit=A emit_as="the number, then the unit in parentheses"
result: -25 (A)
